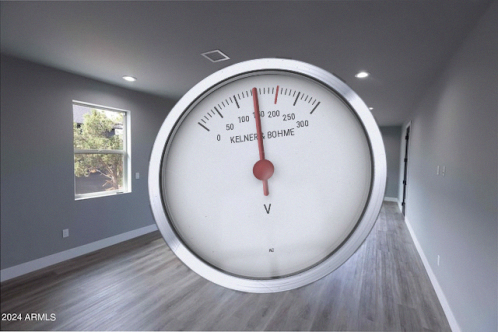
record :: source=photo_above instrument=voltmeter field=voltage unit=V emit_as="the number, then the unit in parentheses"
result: 150 (V)
